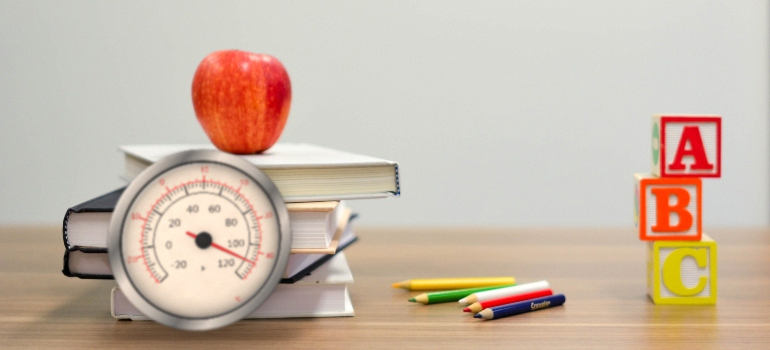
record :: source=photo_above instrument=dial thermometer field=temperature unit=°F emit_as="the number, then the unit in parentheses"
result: 110 (°F)
